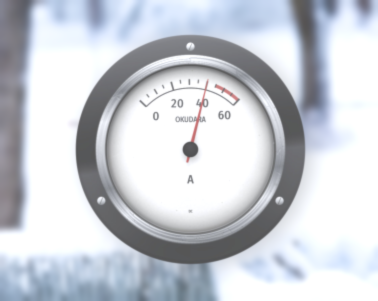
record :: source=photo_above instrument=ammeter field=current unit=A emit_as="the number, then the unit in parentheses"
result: 40 (A)
